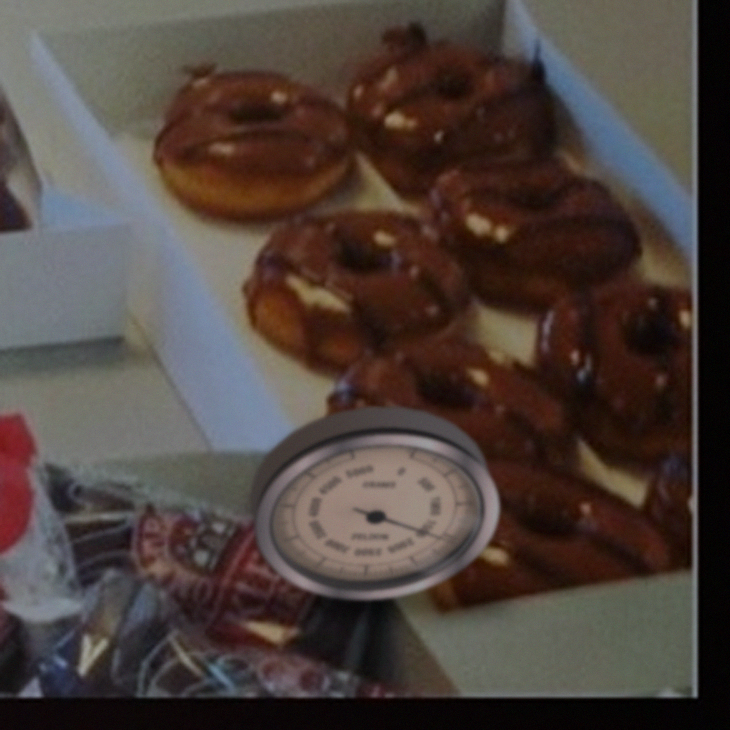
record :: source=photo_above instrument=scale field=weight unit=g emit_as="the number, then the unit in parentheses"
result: 1500 (g)
